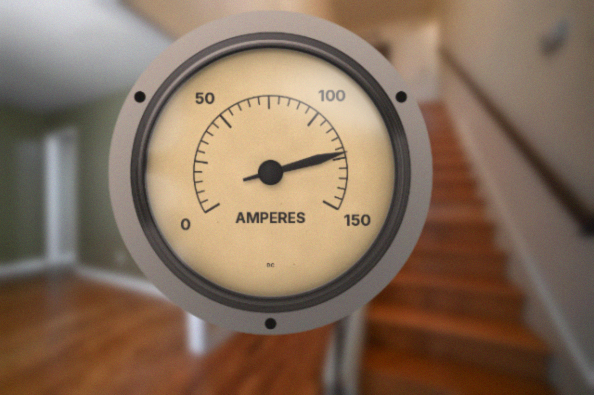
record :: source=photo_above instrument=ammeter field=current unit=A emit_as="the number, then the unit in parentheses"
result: 122.5 (A)
